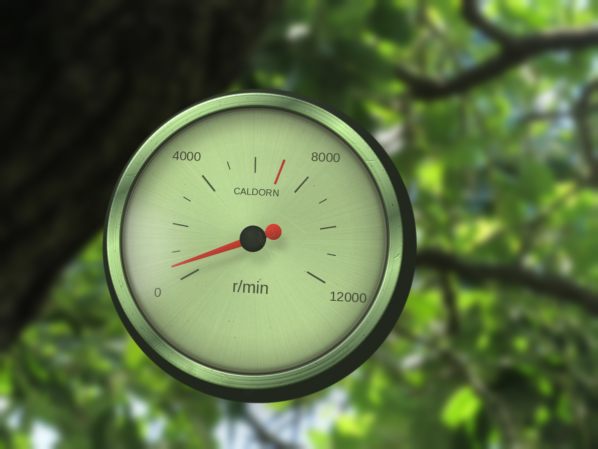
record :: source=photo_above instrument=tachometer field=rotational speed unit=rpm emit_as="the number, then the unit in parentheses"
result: 500 (rpm)
